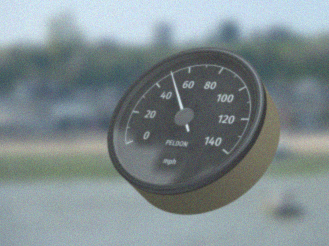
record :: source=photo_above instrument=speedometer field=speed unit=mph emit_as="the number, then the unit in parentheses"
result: 50 (mph)
